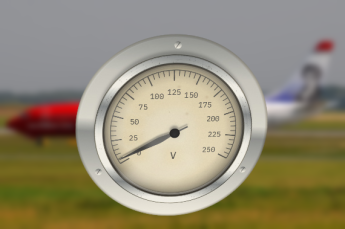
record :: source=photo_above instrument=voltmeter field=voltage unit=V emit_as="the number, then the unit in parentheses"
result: 5 (V)
